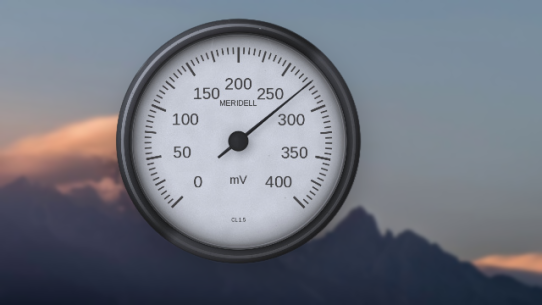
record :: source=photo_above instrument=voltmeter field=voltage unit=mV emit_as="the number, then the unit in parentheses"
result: 275 (mV)
